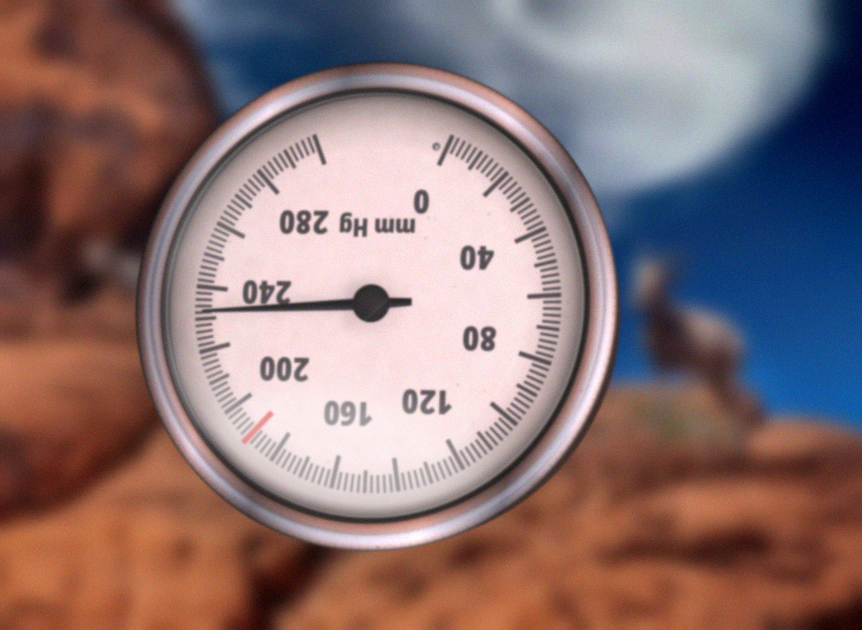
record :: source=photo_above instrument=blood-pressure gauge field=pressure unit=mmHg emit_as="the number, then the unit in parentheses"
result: 232 (mmHg)
